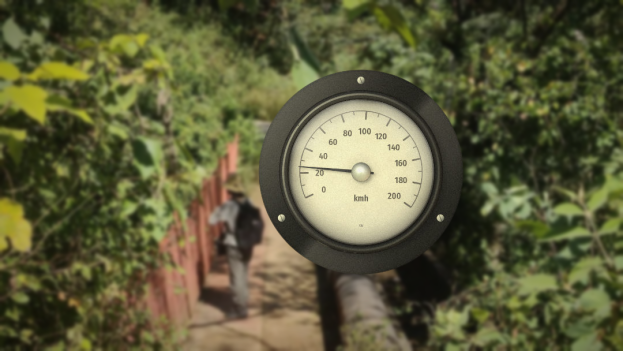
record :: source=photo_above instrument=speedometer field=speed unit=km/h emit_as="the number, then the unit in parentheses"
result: 25 (km/h)
